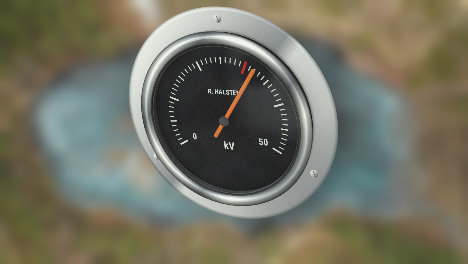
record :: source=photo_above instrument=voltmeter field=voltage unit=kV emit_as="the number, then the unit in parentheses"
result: 32 (kV)
